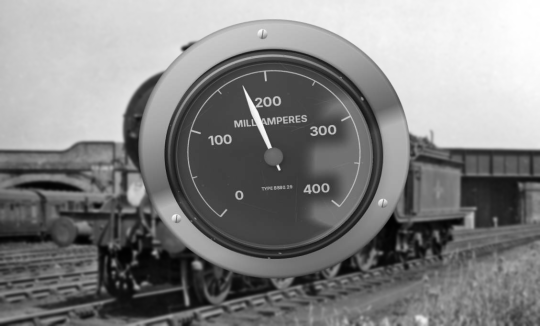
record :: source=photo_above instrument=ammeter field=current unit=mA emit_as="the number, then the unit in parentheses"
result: 175 (mA)
